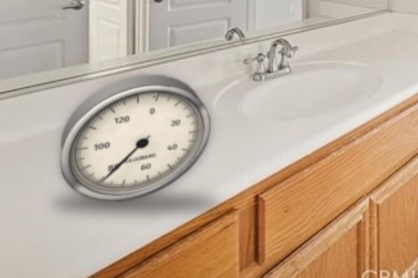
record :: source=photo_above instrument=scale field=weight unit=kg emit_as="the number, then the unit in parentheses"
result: 80 (kg)
